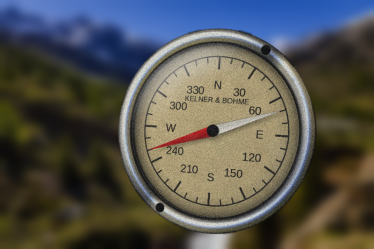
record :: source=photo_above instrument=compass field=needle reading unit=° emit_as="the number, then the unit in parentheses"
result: 250 (°)
